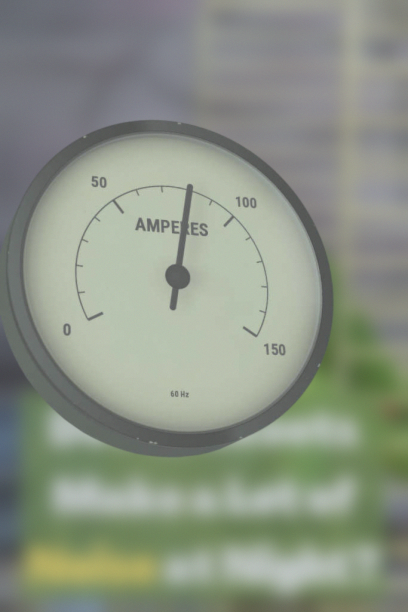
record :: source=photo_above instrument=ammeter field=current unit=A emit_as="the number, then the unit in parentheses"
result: 80 (A)
